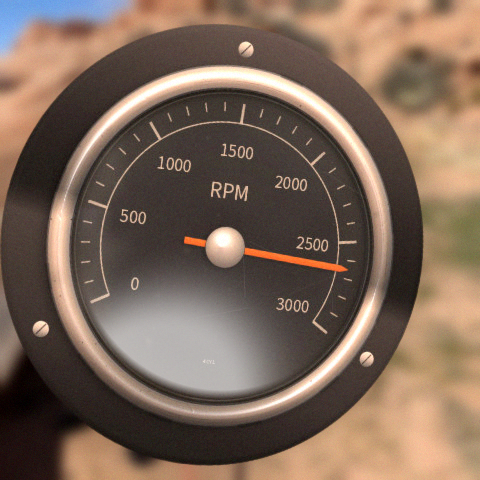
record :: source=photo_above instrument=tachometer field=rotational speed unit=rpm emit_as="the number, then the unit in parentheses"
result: 2650 (rpm)
